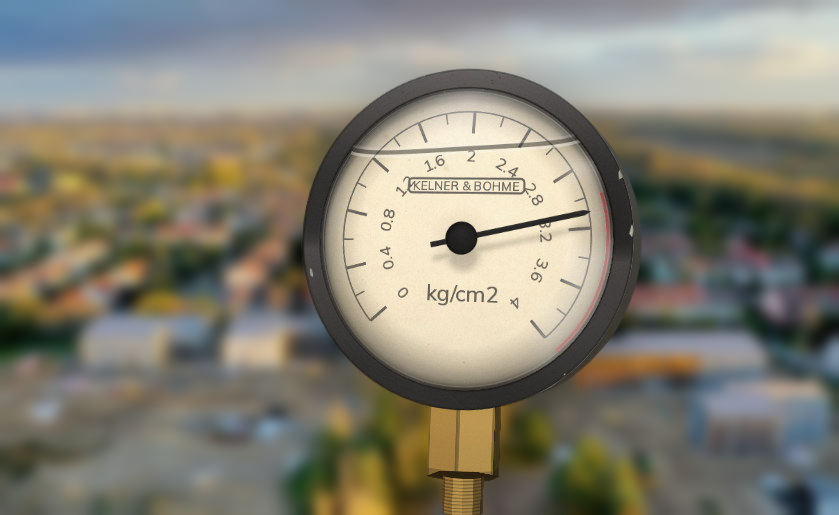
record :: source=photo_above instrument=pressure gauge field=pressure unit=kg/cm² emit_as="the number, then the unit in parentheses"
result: 3.1 (kg/cm²)
